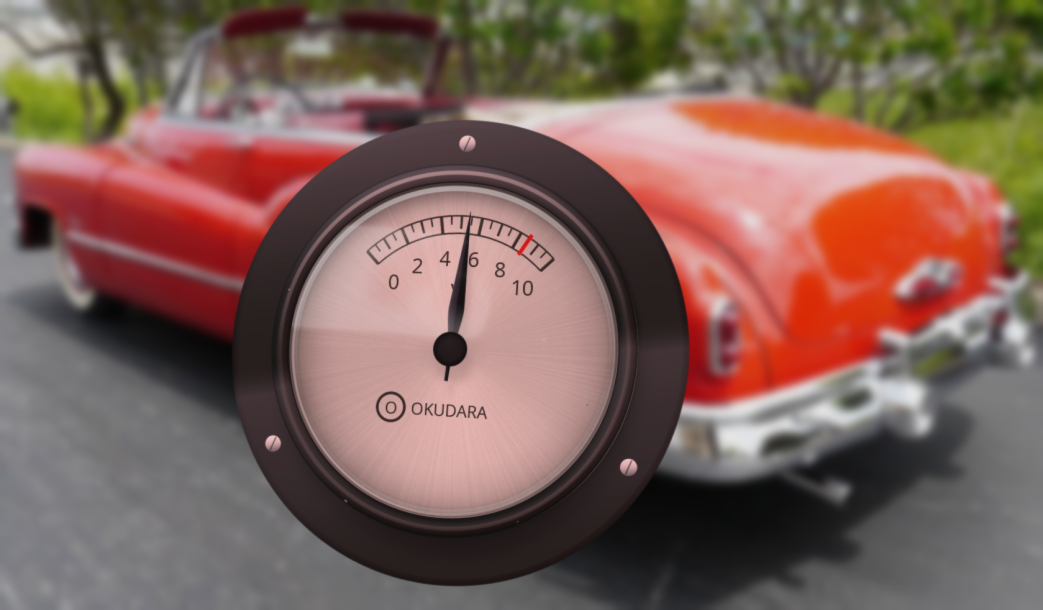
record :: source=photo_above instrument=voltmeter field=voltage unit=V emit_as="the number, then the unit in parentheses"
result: 5.5 (V)
